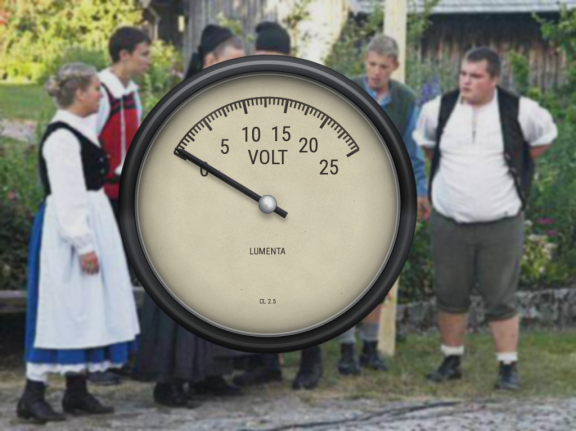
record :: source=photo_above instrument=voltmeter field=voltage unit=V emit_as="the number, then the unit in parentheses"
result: 0.5 (V)
